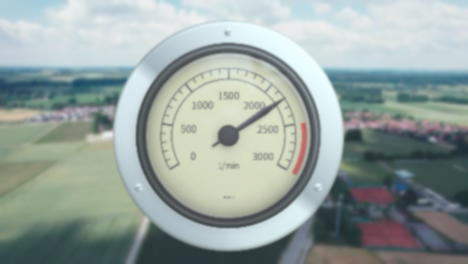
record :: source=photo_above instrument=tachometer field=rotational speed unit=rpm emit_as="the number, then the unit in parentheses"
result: 2200 (rpm)
